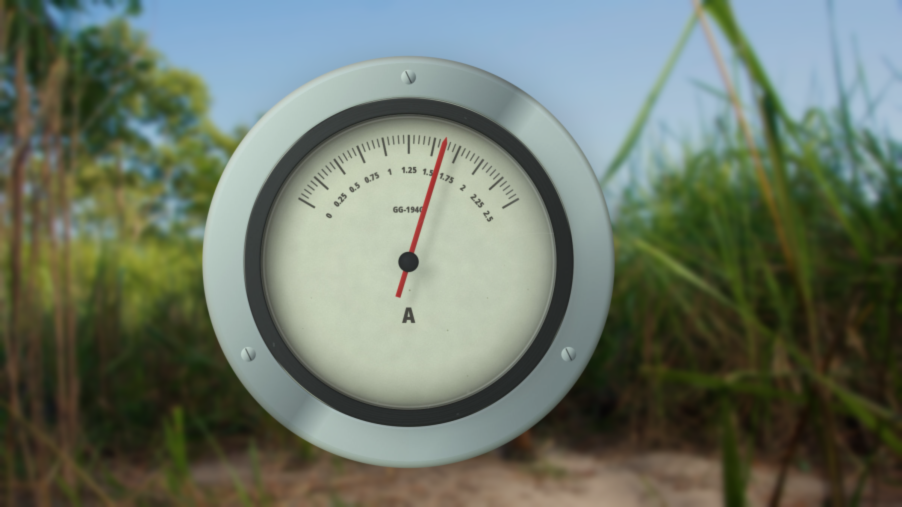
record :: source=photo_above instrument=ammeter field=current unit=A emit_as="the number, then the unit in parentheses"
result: 1.6 (A)
